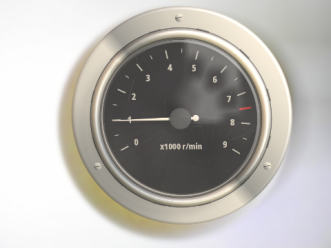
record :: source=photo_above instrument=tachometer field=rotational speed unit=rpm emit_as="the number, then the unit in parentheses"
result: 1000 (rpm)
